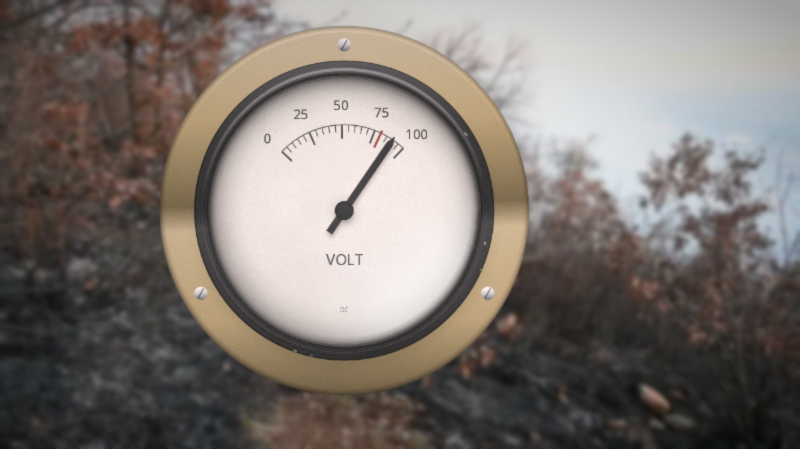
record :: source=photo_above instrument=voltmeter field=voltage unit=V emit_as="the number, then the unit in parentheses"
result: 90 (V)
